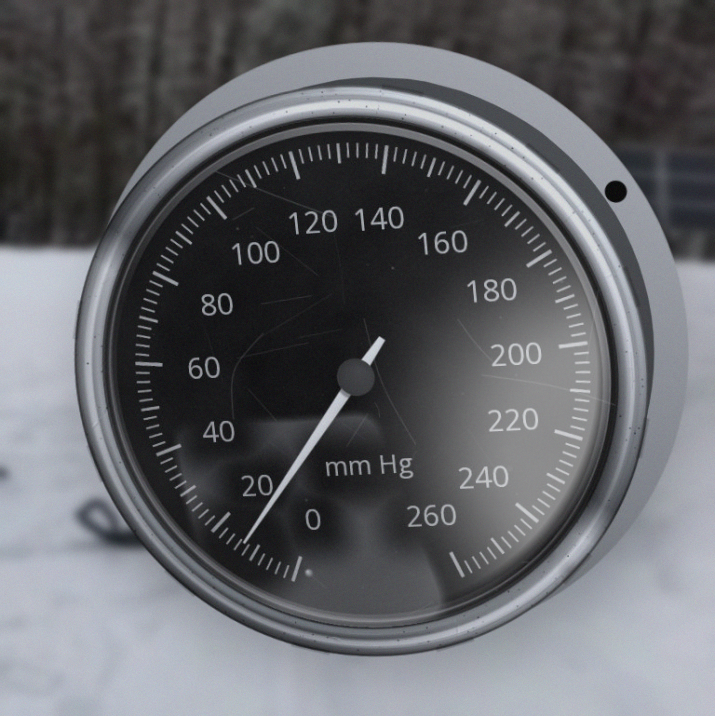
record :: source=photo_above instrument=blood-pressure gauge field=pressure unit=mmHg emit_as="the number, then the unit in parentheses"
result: 13 (mmHg)
